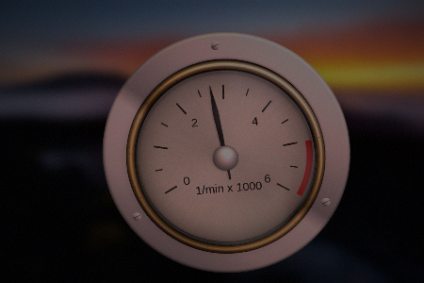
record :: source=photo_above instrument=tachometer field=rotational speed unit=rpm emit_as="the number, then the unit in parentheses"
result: 2750 (rpm)
